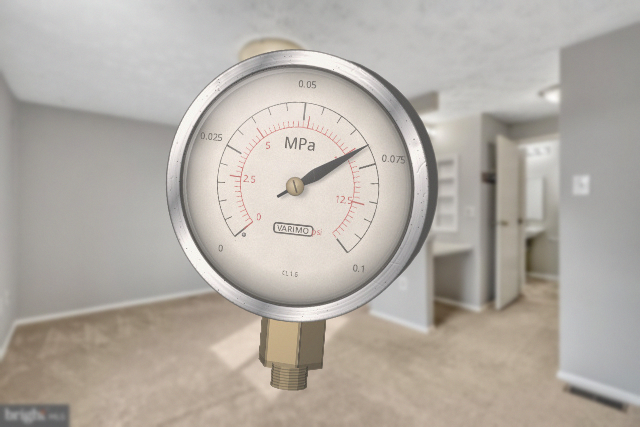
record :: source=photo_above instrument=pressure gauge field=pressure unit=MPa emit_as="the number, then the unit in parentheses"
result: 0.07 (MPa)
